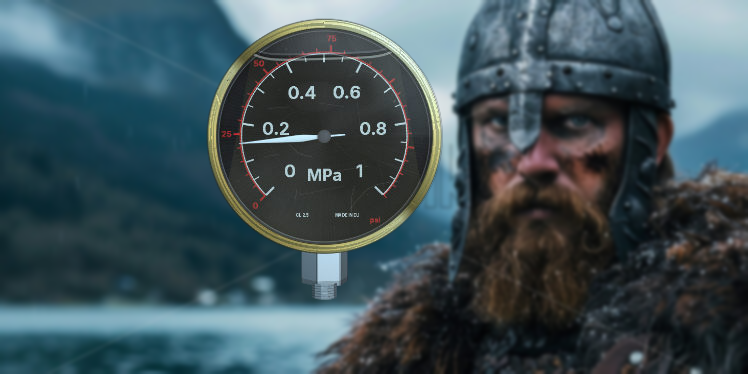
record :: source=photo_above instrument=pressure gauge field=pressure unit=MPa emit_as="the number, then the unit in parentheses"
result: 0.15 (MPa)
